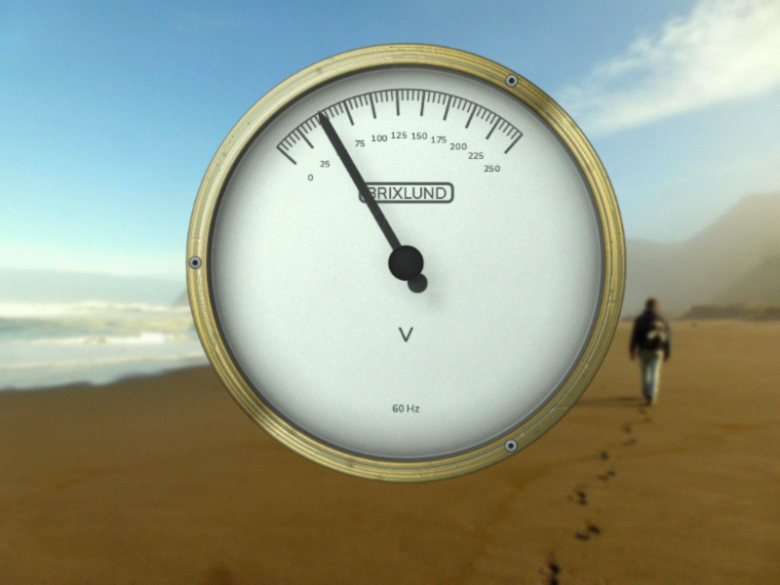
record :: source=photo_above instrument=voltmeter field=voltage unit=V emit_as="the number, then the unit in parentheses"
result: 50 (V)
